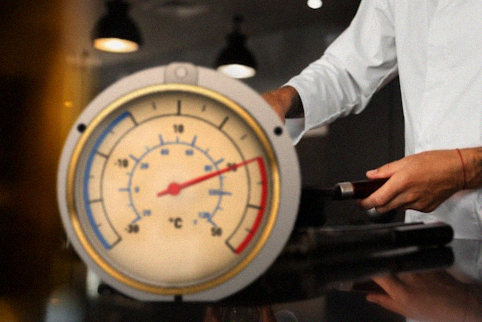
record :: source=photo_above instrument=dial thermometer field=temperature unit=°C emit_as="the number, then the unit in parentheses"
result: 30 (°C)
